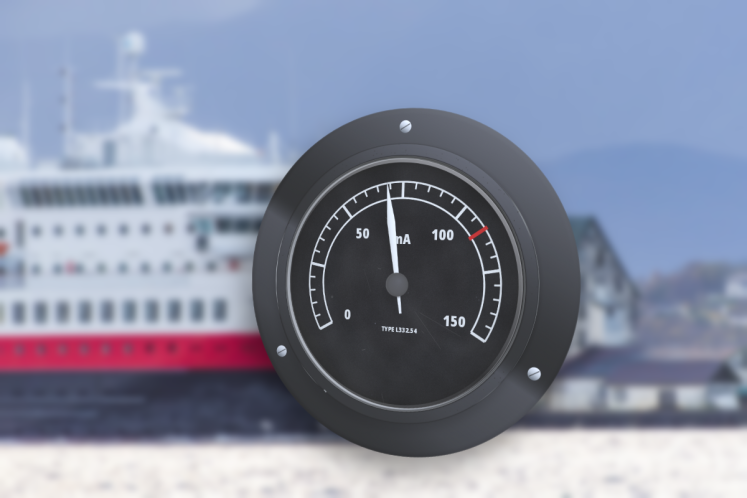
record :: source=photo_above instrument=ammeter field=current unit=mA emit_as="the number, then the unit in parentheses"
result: 70 (mA)
